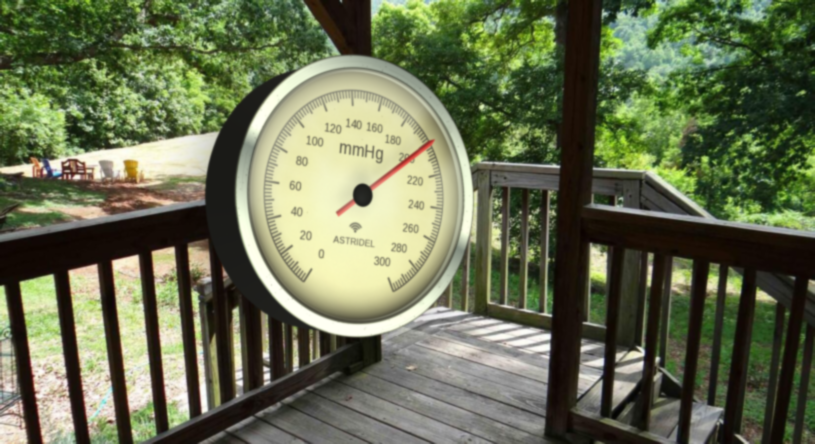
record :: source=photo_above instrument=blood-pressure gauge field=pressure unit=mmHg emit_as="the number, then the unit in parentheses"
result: 200 (mmHg)
